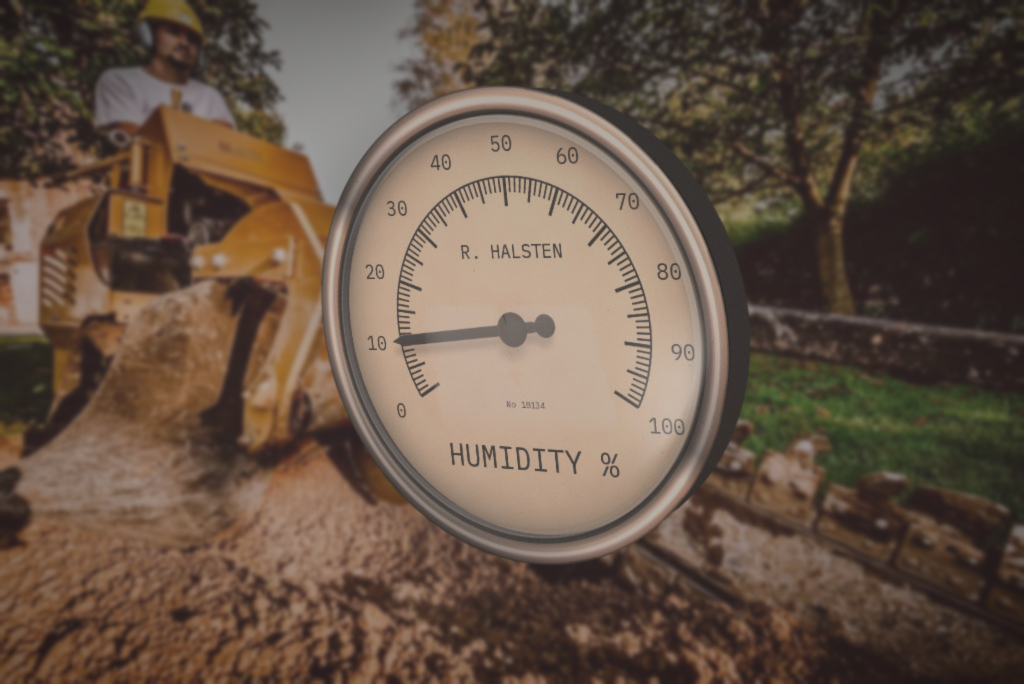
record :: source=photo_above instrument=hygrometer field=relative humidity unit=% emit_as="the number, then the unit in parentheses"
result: 10 (%)
